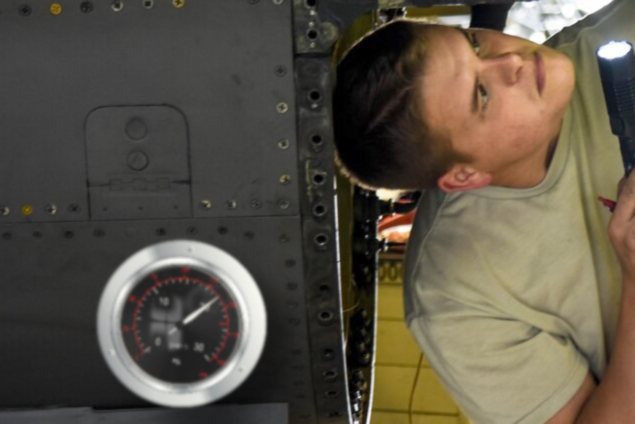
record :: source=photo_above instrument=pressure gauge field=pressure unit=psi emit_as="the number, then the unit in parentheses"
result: 20 (psi)
